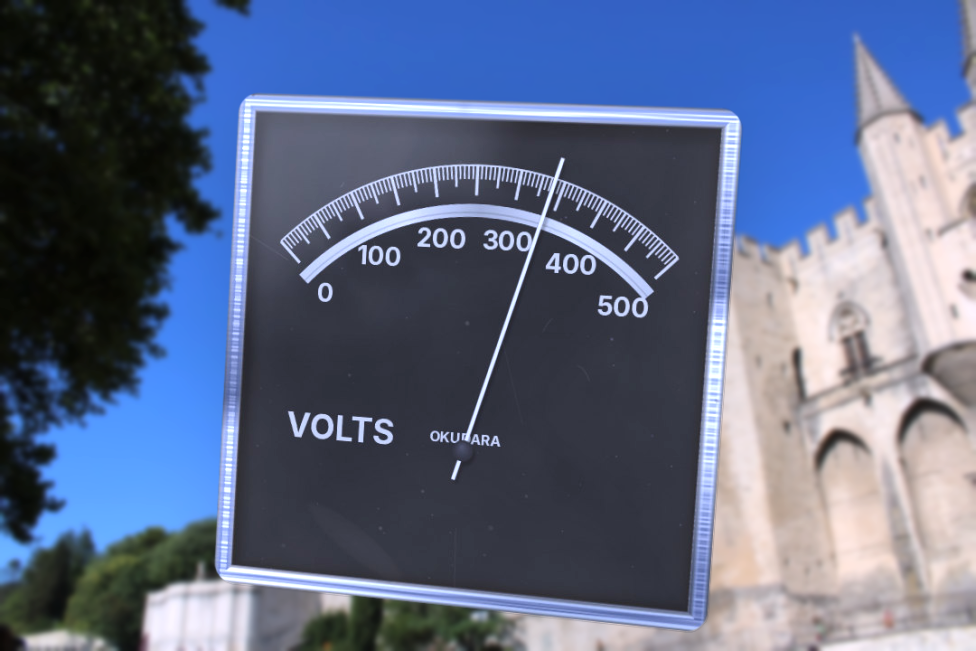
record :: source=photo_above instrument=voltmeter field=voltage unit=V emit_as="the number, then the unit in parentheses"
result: 340 (V)
